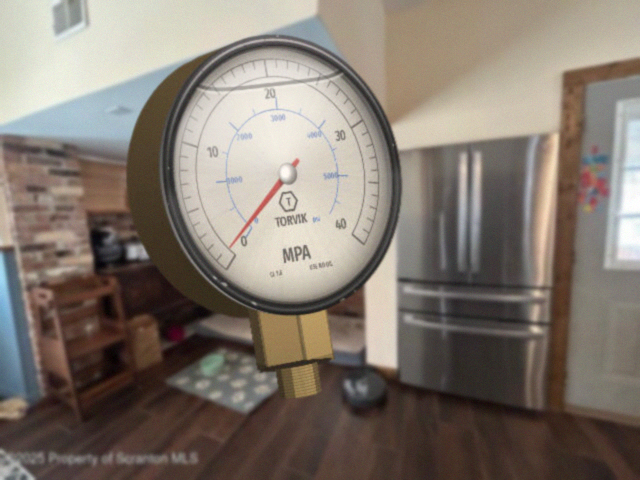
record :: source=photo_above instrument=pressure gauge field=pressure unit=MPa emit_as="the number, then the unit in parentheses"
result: 1 (MPa)
